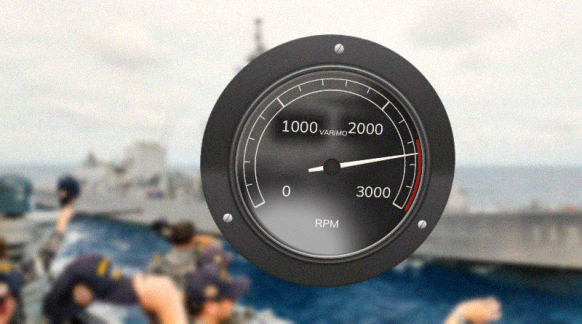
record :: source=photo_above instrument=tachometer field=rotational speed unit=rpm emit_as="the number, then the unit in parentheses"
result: 2500 (rpm)
